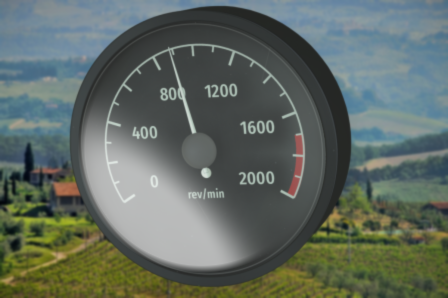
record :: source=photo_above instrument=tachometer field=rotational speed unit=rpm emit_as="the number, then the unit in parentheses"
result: 900 (rpm)
